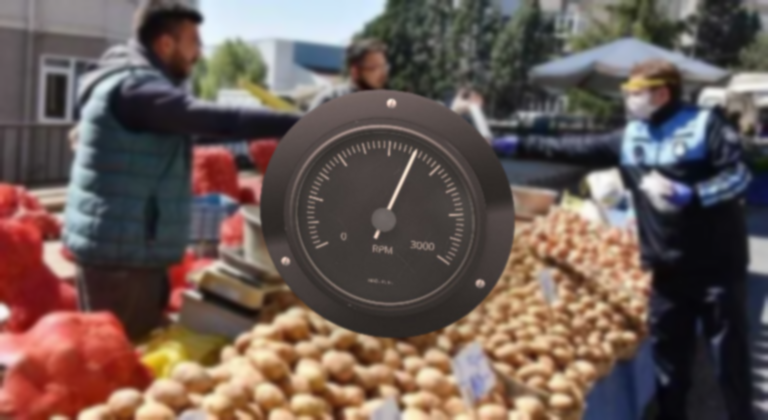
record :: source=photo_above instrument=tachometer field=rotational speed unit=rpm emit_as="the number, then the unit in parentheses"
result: 1750 (rpm)
